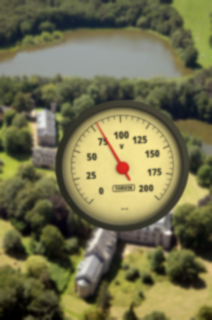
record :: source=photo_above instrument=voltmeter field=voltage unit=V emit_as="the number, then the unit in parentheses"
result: 80 (V)
